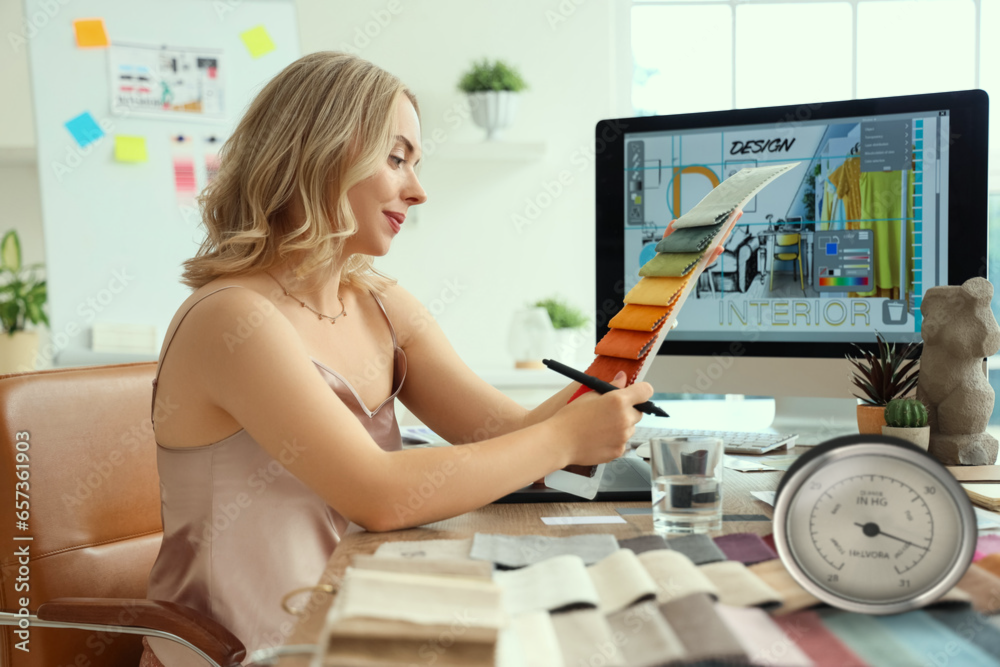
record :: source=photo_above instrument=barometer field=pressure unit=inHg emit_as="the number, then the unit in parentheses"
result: 30.6 (inHg)
